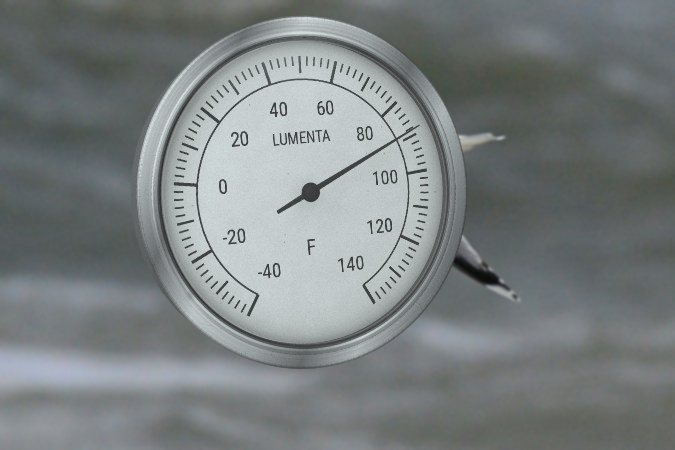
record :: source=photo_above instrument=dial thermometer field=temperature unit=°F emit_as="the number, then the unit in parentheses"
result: 88 (°F)
